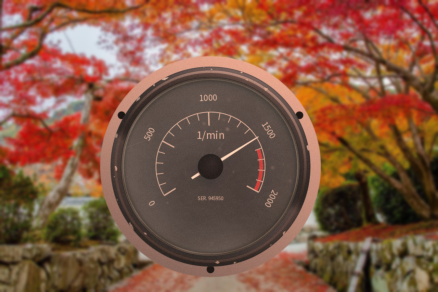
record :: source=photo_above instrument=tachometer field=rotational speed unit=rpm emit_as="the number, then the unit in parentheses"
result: 1500 (rpm)
